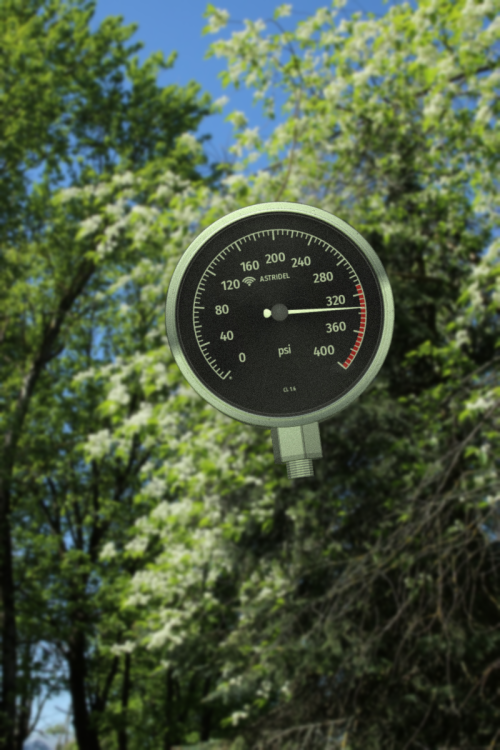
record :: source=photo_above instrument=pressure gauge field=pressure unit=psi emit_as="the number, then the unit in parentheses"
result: 335 (psi)
